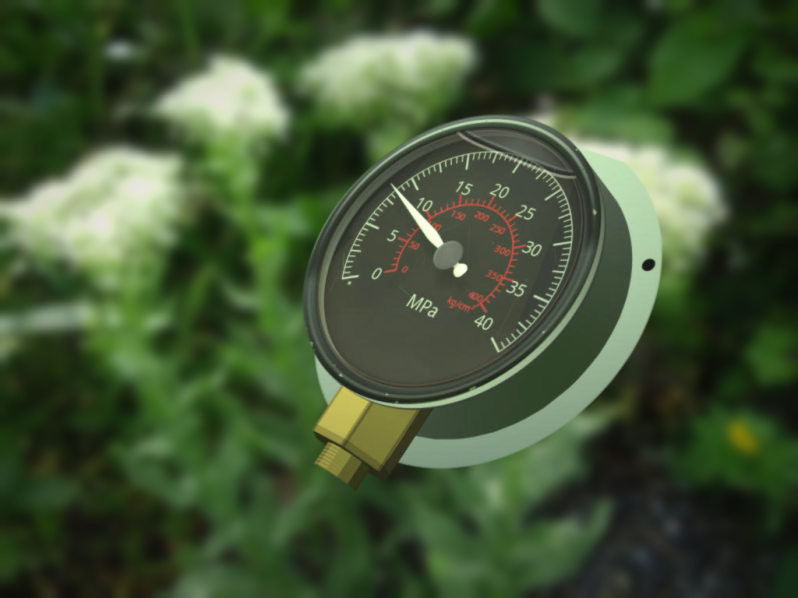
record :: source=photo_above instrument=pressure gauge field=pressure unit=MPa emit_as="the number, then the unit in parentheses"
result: 8.5 (MPa)
